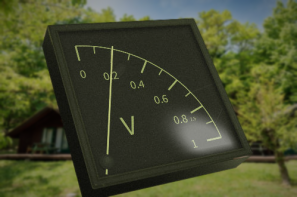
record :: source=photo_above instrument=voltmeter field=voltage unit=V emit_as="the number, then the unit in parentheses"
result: 0.2 (V)
